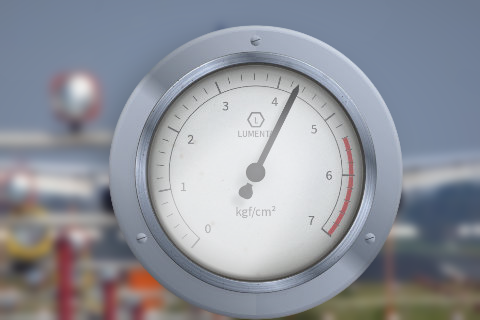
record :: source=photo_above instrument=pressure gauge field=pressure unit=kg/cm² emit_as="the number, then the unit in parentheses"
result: 4.3 (kg/cm²)
